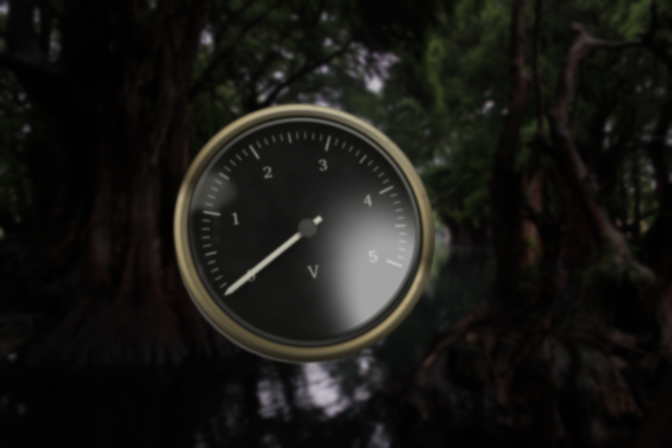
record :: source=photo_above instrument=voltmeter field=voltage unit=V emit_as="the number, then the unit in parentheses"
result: 0 (V)
